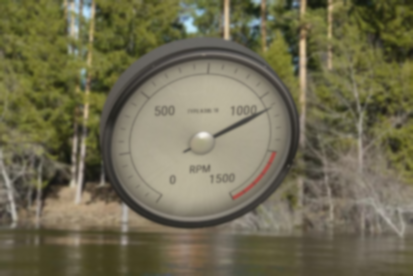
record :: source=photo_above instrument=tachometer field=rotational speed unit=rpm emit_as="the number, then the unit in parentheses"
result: 1050 (rpm)
